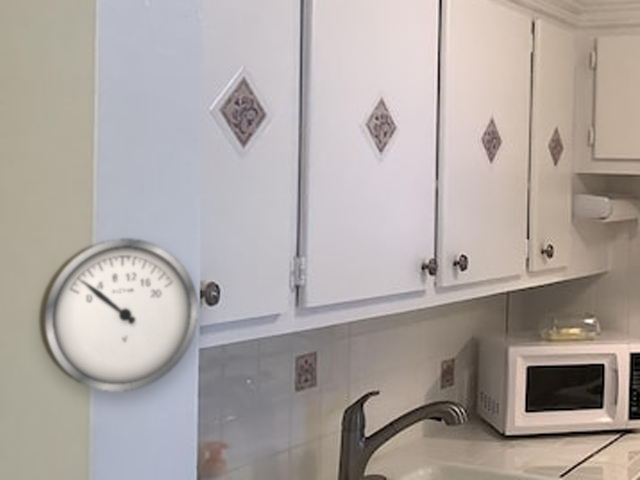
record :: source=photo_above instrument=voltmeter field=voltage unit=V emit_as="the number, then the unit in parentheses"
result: 2 (V)
